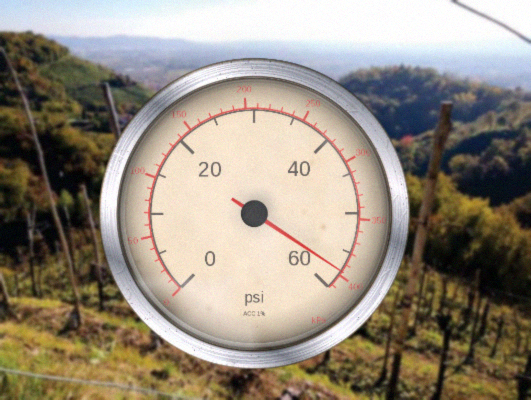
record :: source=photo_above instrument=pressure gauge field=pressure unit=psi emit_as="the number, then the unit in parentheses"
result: 57.5 (psi)
